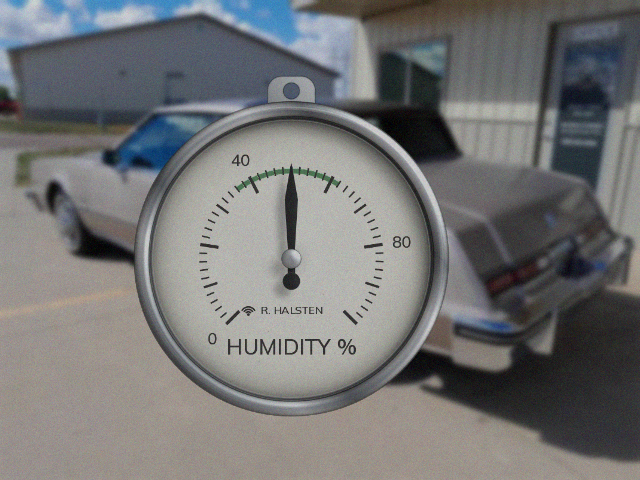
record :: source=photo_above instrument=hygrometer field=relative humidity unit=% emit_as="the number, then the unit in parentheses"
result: 50 (%)
